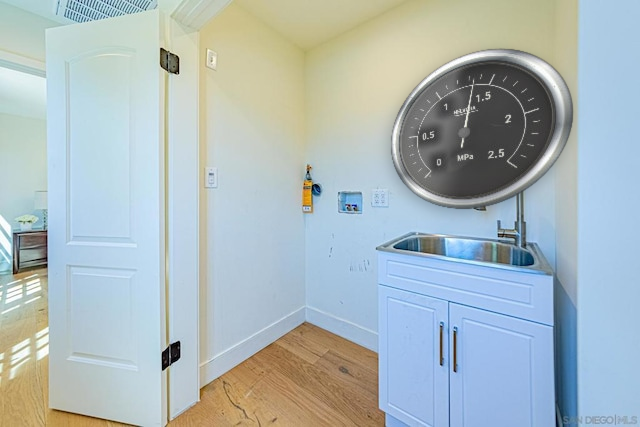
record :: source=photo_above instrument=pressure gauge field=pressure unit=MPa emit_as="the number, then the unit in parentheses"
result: 1.35 (MPa)
